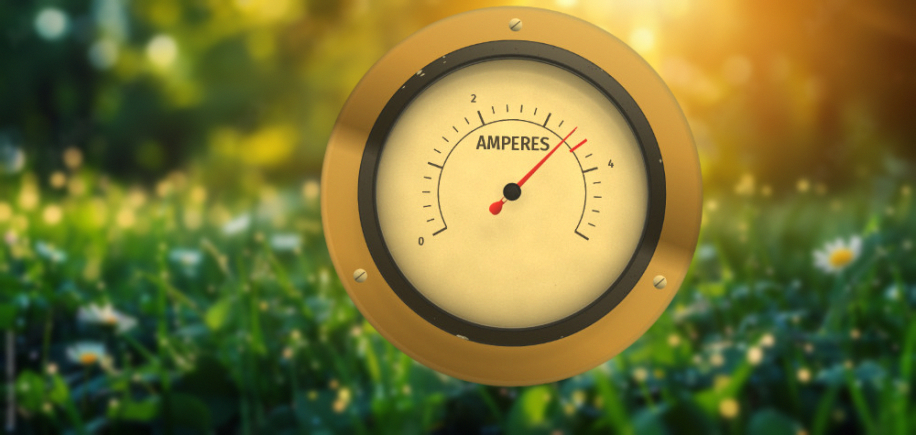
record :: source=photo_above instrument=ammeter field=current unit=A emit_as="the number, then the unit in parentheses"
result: 3.4 (A)
